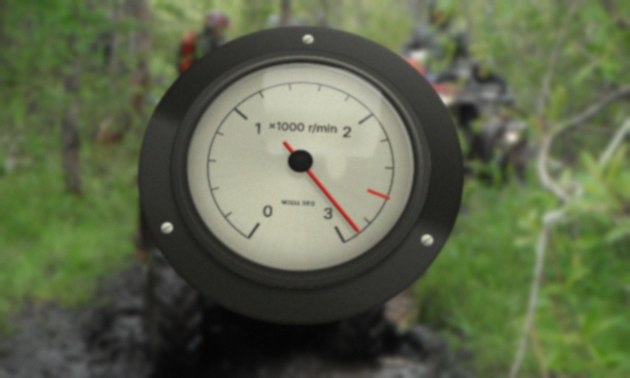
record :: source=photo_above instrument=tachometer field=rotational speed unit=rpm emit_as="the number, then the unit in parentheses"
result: 2900 (rpm)
